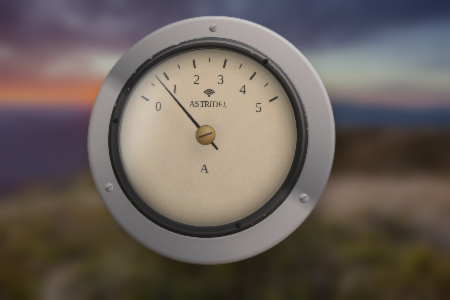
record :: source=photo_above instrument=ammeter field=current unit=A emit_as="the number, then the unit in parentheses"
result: 0.75 (A)
